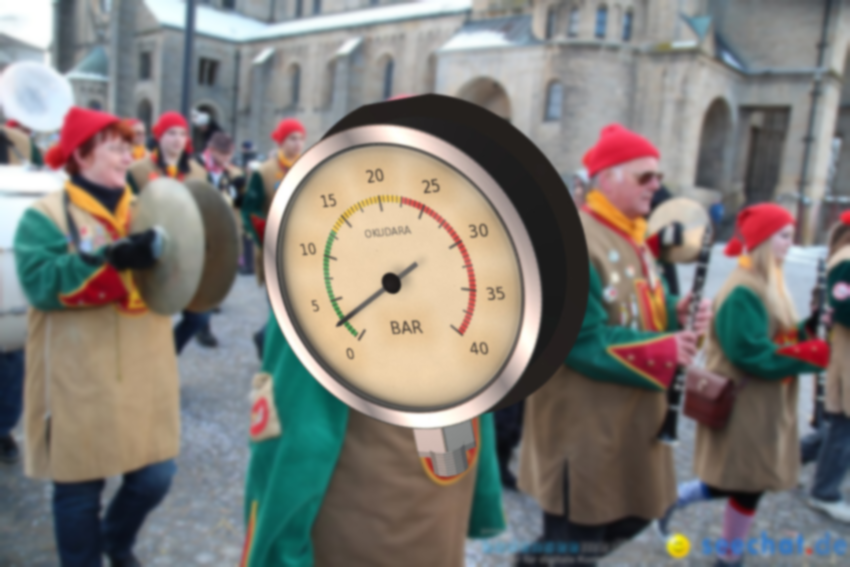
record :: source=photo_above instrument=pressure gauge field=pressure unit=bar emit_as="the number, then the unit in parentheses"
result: 2.5 (bar)
